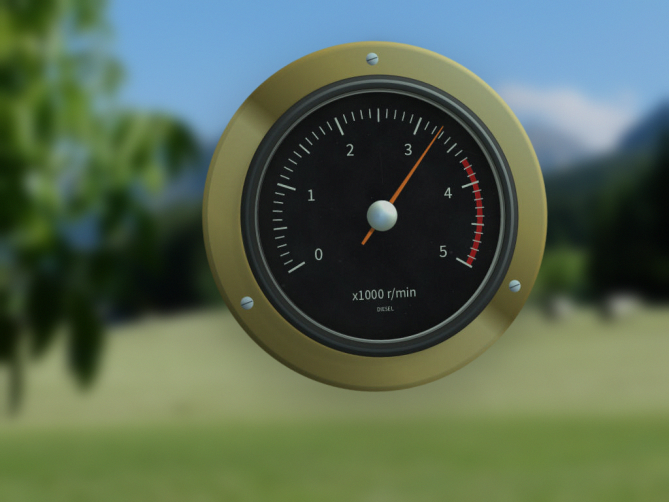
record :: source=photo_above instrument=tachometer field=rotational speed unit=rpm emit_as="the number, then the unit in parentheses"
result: 3250 (rpm)
